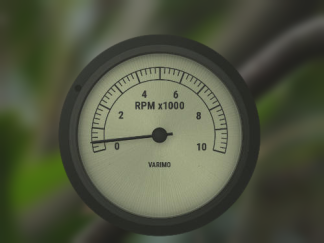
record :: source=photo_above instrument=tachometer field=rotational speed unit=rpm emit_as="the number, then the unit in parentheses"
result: 400 (rpm)
